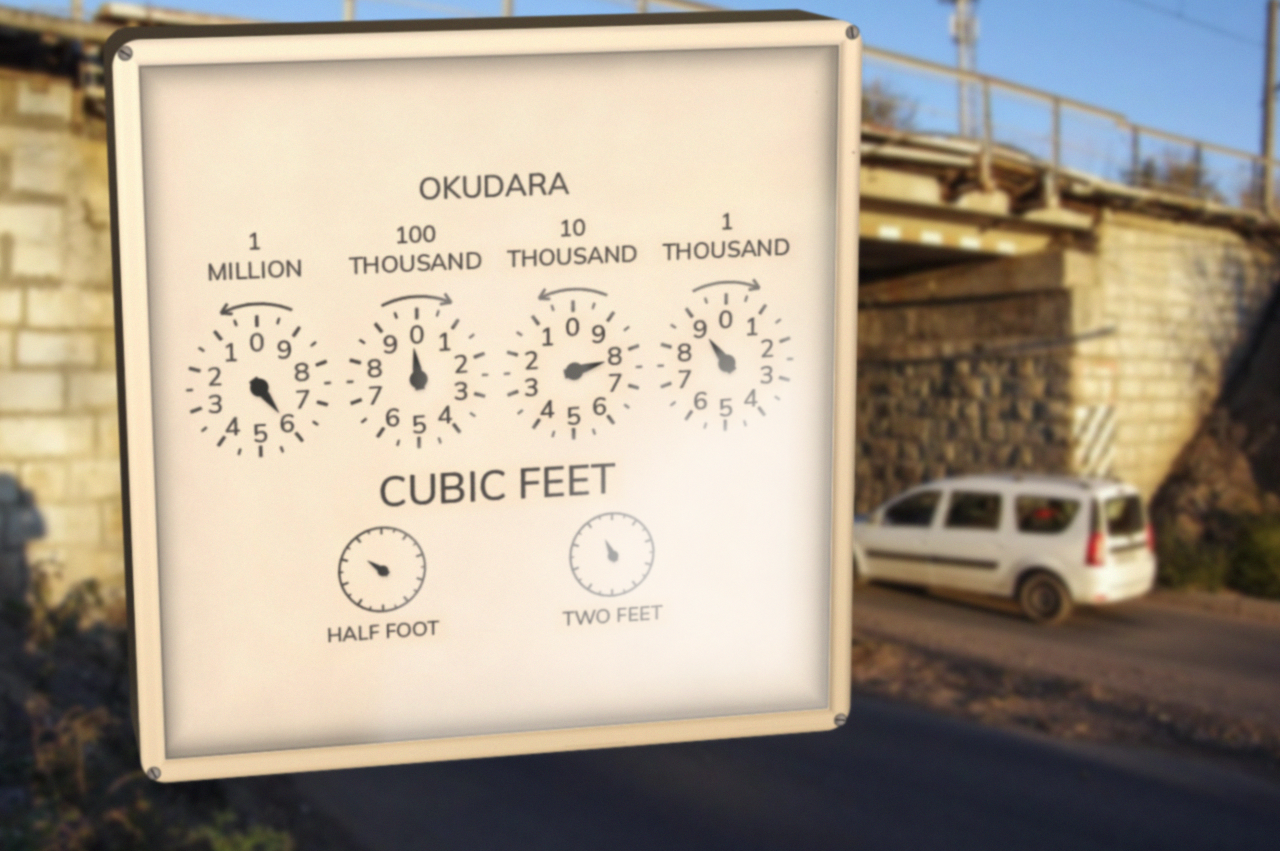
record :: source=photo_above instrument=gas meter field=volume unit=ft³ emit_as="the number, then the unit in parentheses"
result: 597900 (ft³)
